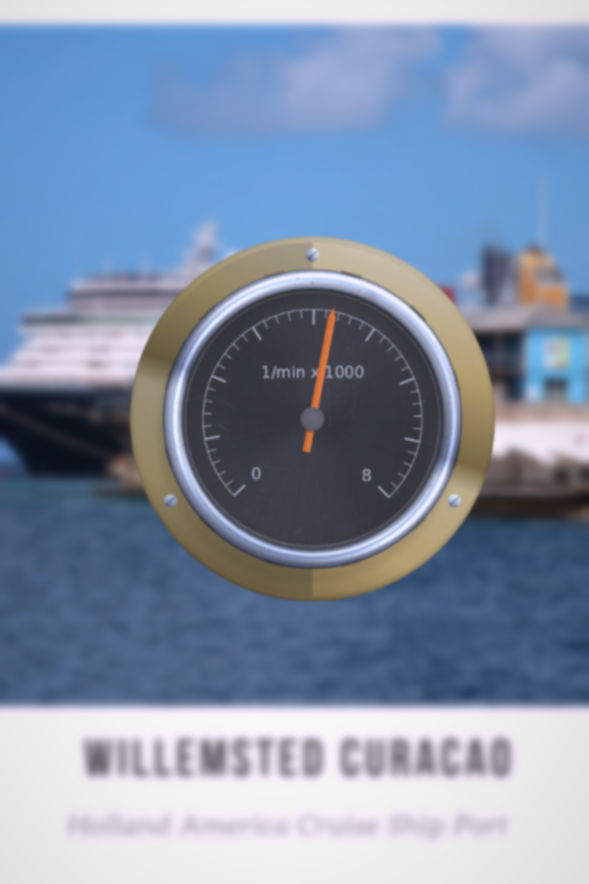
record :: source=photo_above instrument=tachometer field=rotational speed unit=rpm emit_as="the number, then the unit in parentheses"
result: 4300 (rpm)
